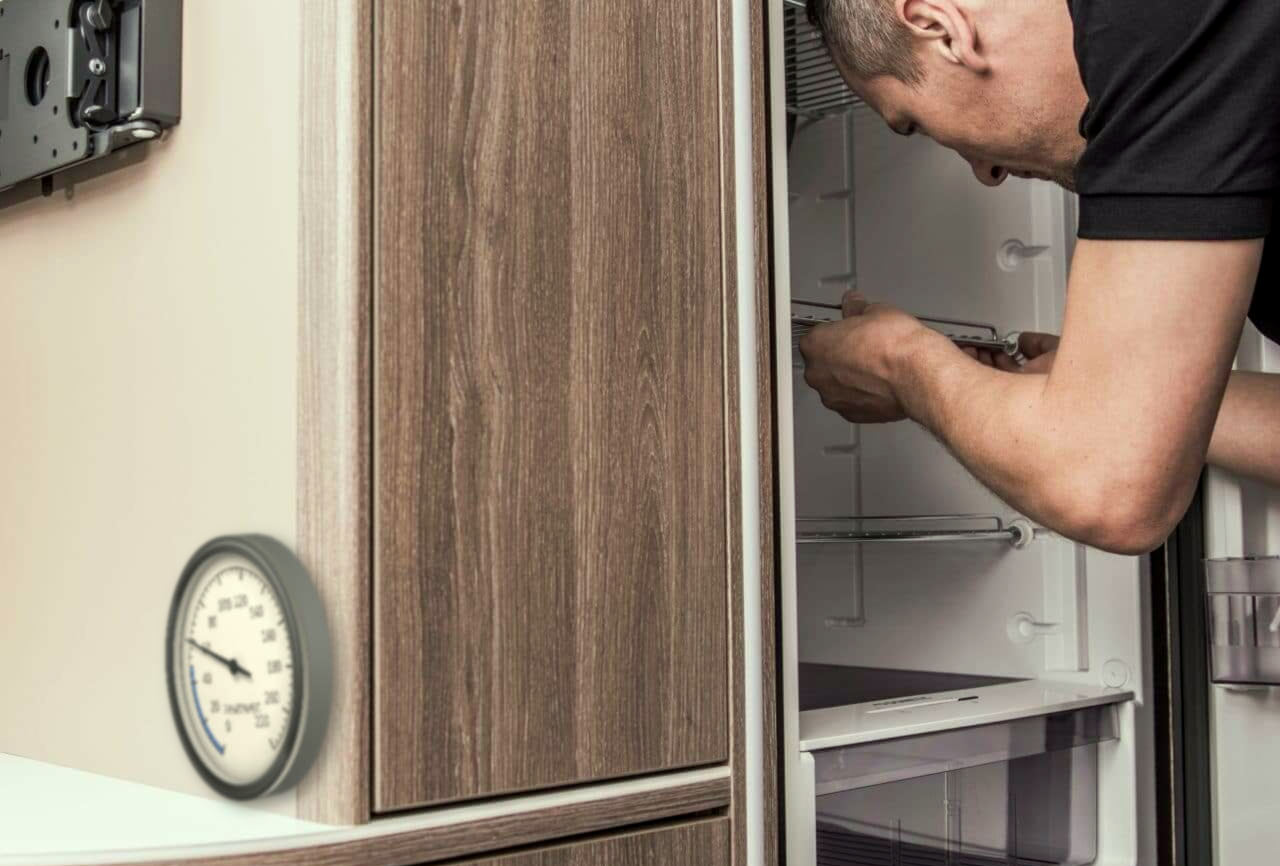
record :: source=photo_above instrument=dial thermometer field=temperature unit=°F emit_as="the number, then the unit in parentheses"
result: 60 (°F)
